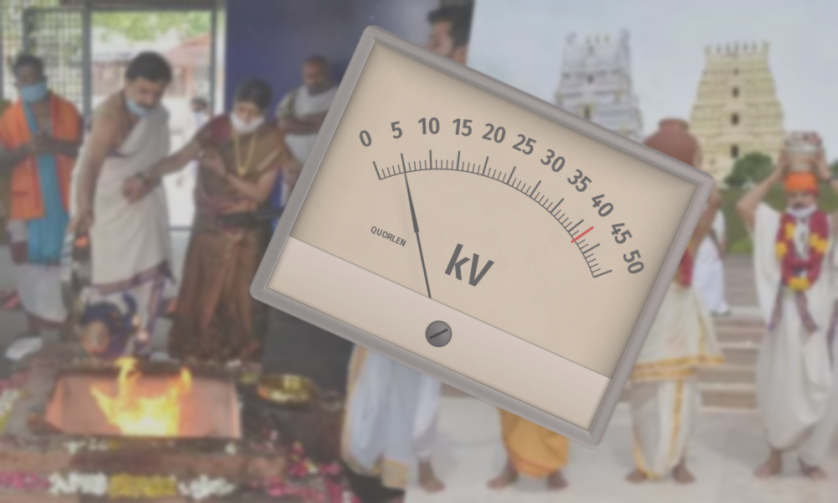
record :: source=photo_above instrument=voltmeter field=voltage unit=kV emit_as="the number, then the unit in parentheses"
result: 5 (kV)
